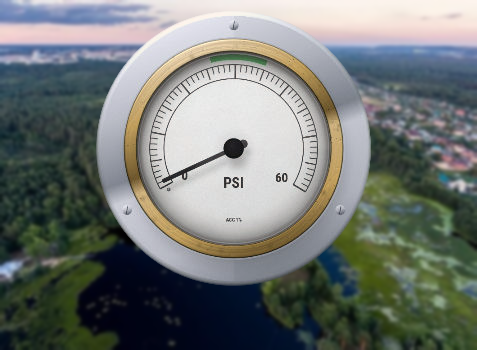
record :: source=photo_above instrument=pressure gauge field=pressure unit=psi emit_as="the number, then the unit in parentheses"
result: 1 (psi)
